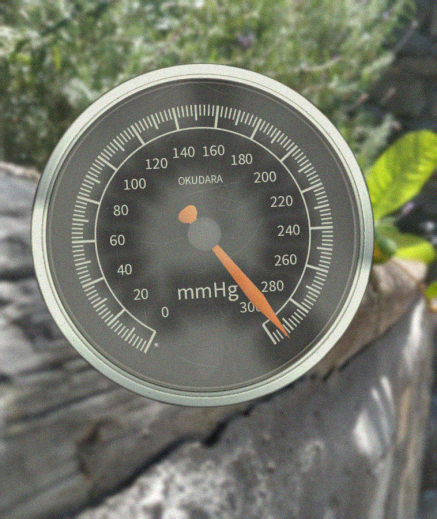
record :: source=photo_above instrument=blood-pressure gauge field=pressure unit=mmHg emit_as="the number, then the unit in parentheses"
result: 294 (mmHg)
